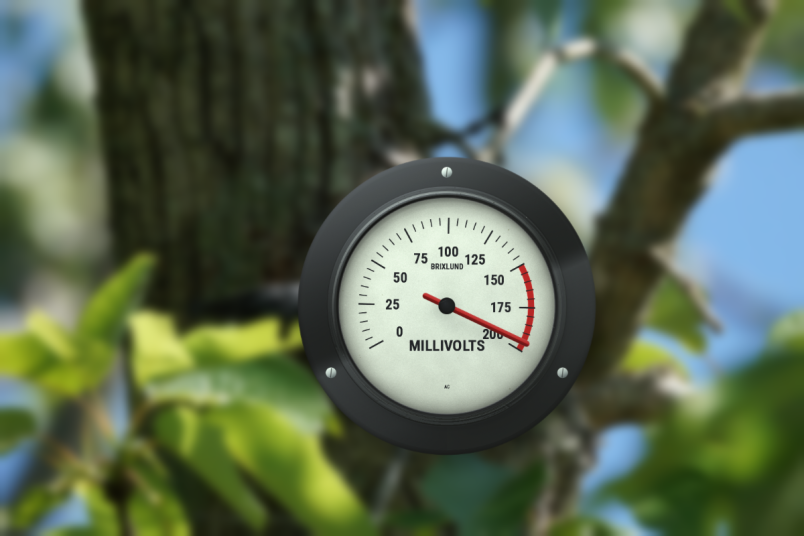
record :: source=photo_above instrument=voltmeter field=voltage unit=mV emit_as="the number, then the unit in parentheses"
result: 195 (mV)
